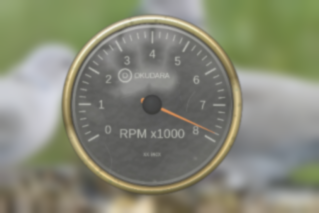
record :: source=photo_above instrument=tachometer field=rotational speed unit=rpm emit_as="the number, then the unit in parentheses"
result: 7800 (rpm)
